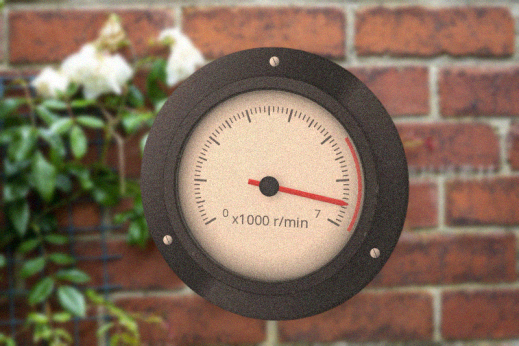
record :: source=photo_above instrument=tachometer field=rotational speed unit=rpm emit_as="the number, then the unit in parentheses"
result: 6500 (rpm)
